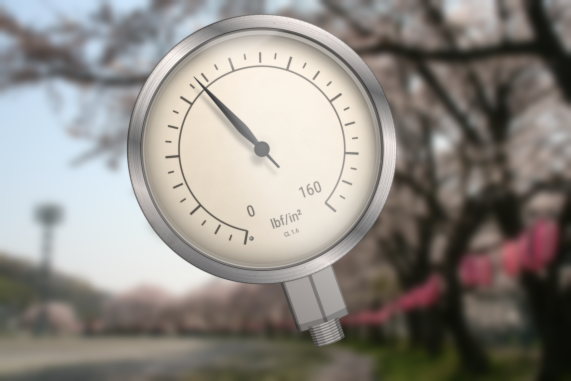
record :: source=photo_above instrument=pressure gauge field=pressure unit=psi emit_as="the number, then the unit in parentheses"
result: 67.5 (psi)
